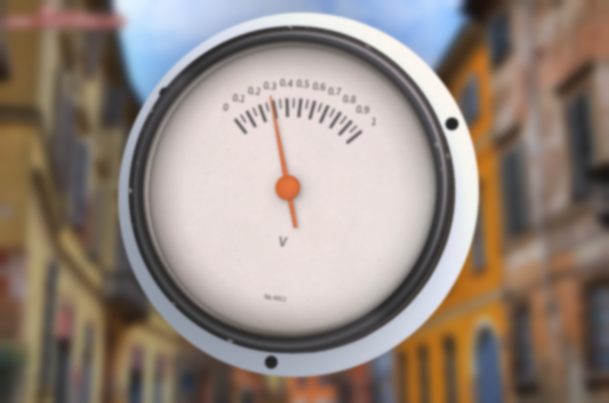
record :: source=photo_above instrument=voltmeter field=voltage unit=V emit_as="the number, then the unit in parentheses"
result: 0.3 (V)
